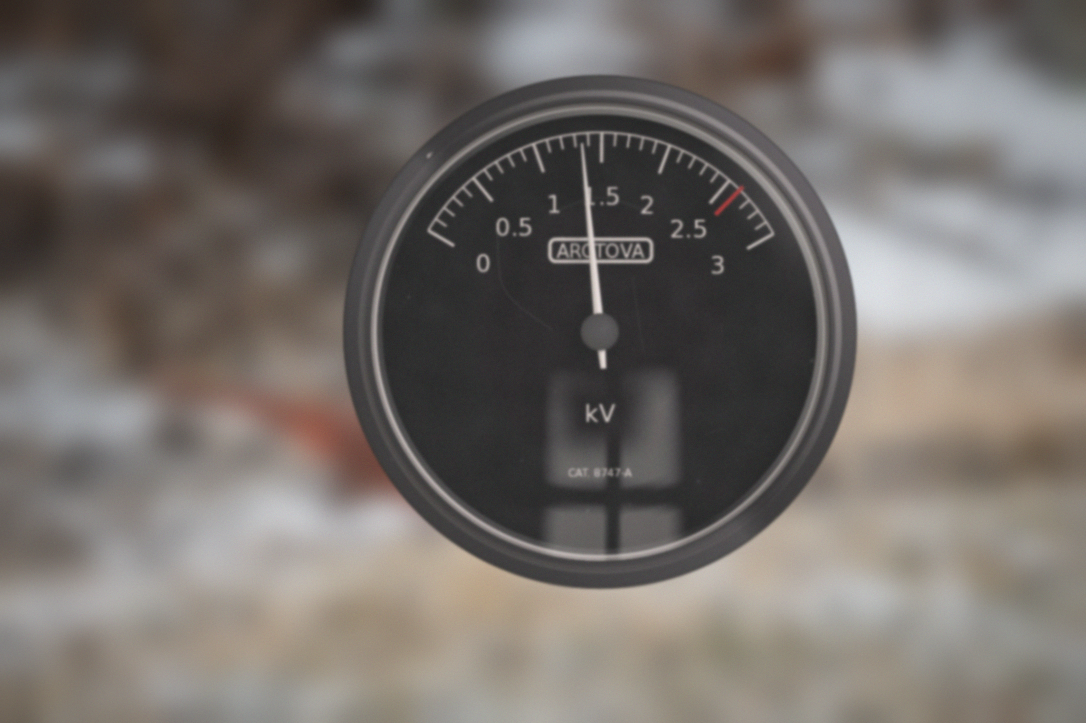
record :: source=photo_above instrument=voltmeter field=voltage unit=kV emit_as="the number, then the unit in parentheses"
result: 1.35 (kV)
